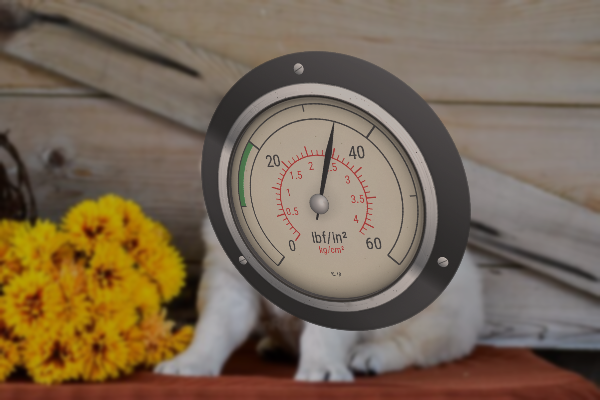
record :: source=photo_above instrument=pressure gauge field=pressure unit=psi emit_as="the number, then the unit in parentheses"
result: 35 (psi)
